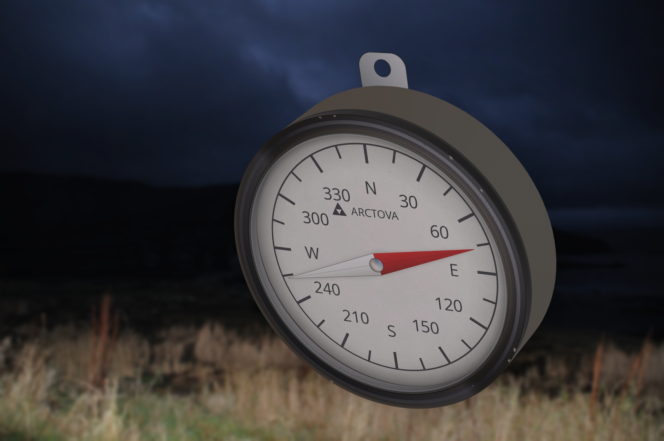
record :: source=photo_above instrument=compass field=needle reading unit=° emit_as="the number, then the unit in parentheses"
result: 75 (°)
